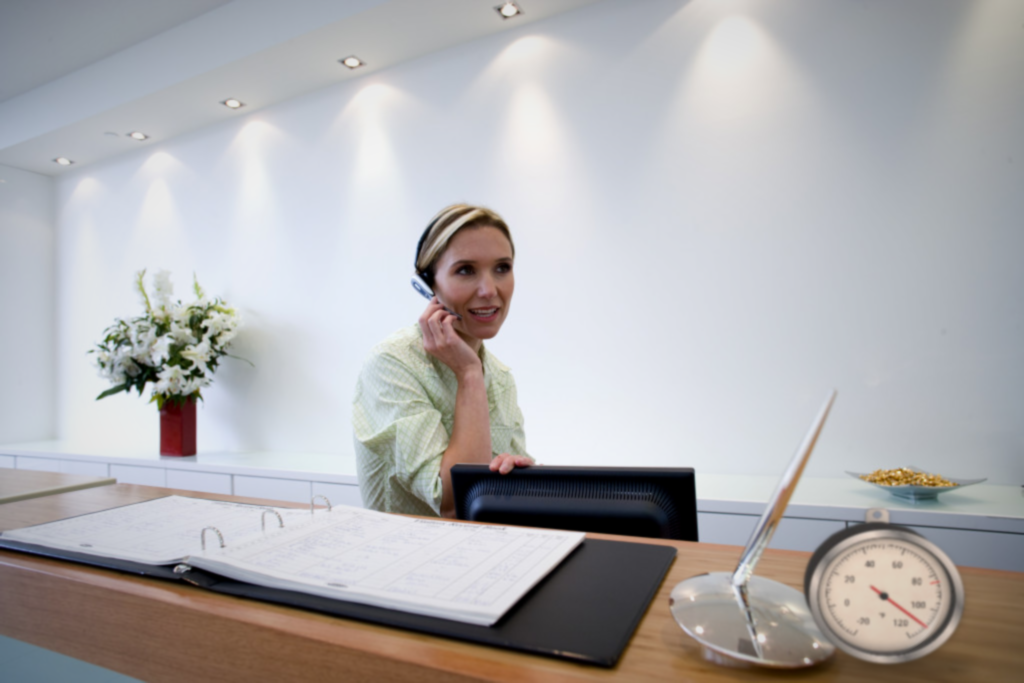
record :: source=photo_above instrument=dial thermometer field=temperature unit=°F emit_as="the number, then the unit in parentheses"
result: 110 (°F)
